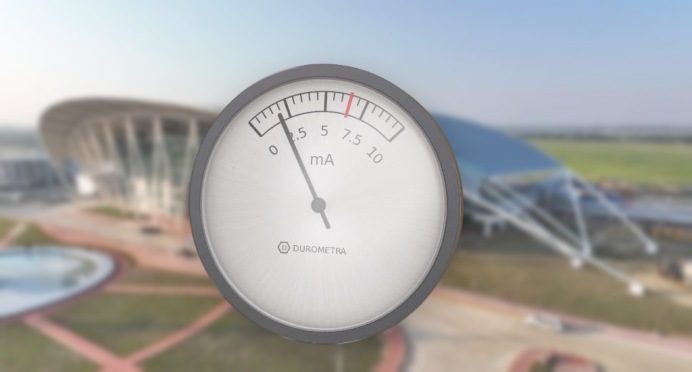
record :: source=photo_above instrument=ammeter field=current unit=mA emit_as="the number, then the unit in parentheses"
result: 2 (mA)
